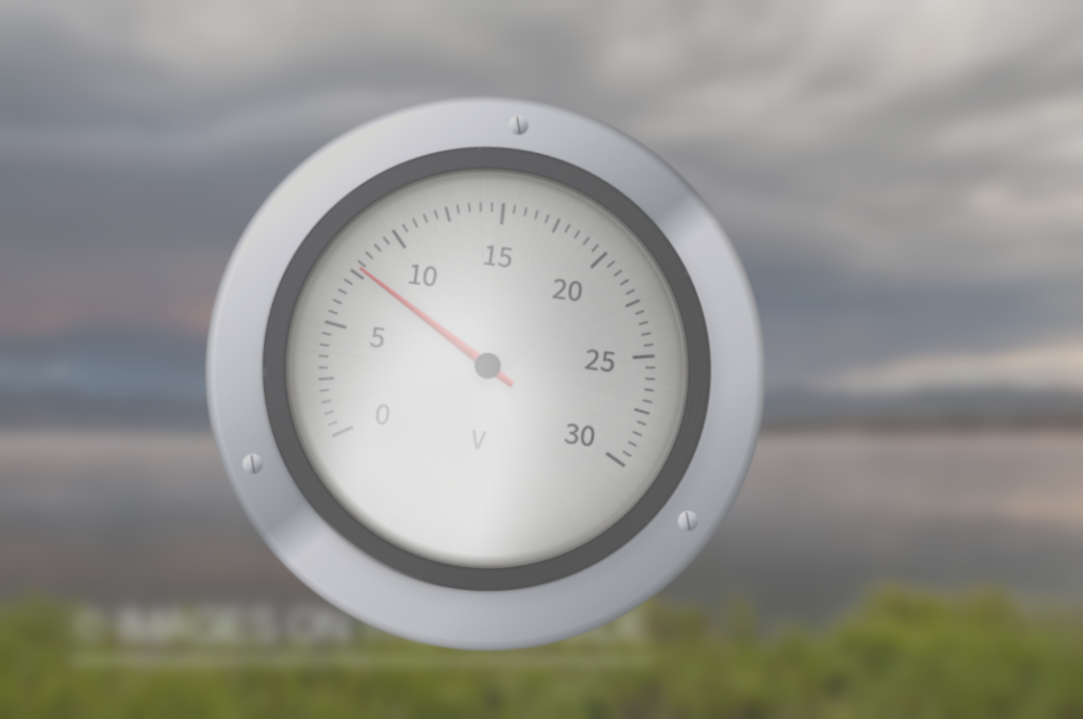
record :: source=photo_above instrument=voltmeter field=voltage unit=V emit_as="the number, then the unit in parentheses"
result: 7.75 (V)
